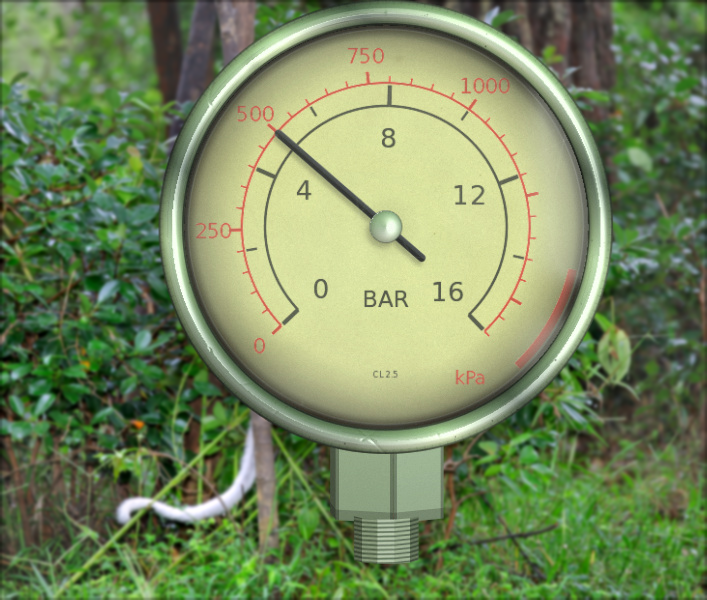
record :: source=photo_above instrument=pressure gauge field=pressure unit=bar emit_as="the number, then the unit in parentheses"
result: 5 (bar)
